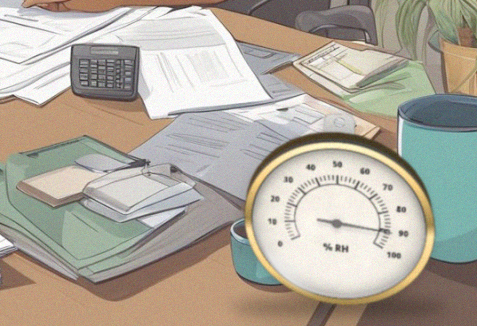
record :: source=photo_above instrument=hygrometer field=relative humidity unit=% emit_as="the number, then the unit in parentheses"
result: 90 (%)
